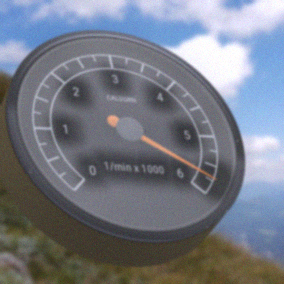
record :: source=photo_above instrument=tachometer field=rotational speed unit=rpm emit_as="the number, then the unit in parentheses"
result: 5750 (rpm)
